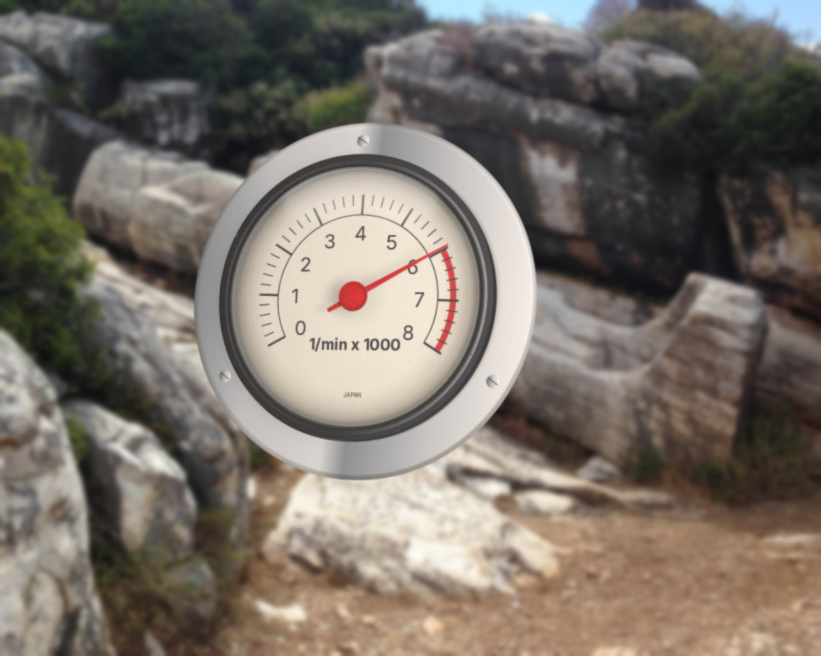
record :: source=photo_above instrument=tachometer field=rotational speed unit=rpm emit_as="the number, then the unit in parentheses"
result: 6000 (rpm)
